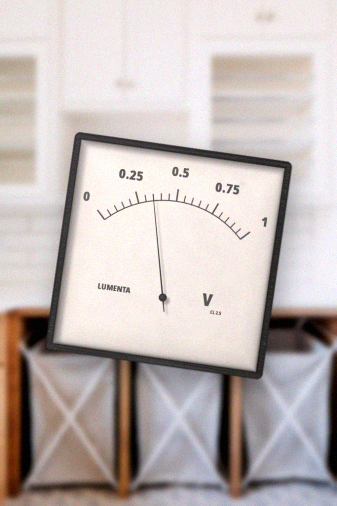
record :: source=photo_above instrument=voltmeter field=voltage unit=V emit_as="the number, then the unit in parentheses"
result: 0.35 (V)
